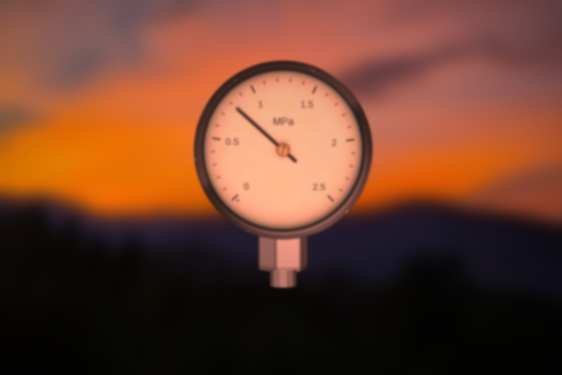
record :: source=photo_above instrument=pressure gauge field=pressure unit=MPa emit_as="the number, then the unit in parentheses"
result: 0.8 (MPa)
